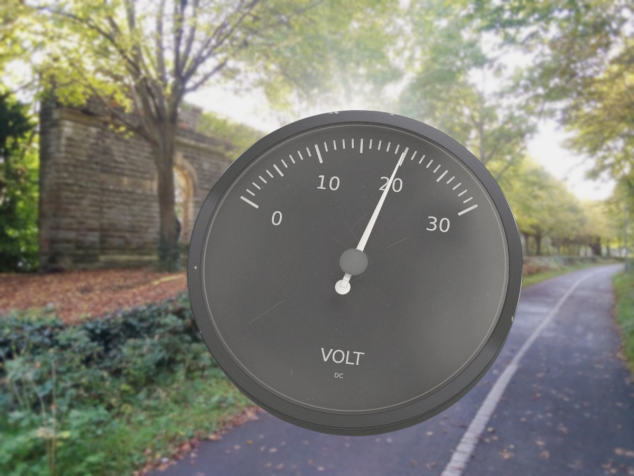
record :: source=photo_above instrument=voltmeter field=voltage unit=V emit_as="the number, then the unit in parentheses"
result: 20 (V)
